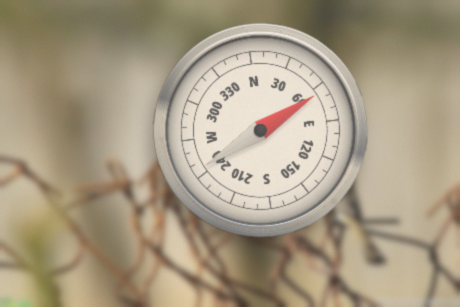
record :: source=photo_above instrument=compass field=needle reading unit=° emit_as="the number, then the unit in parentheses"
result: 65 (°)
